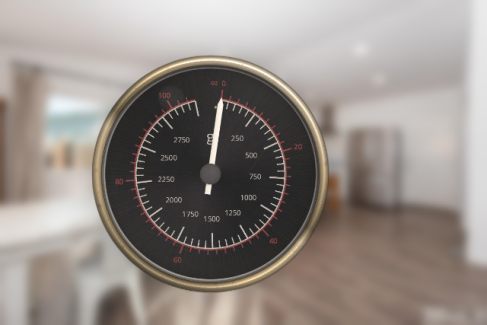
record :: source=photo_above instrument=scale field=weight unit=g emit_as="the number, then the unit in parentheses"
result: 0 (g)
